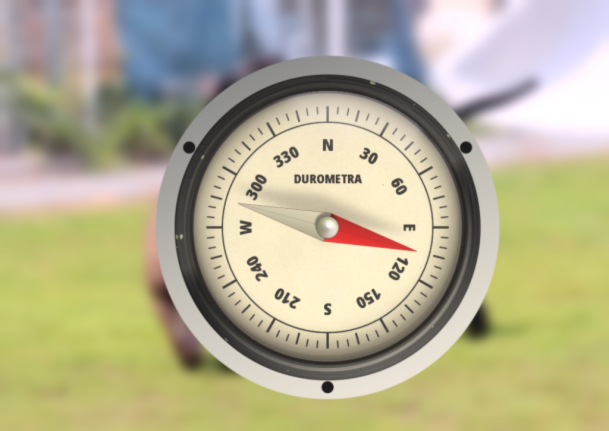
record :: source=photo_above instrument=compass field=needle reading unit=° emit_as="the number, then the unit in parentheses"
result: 105 (°)
